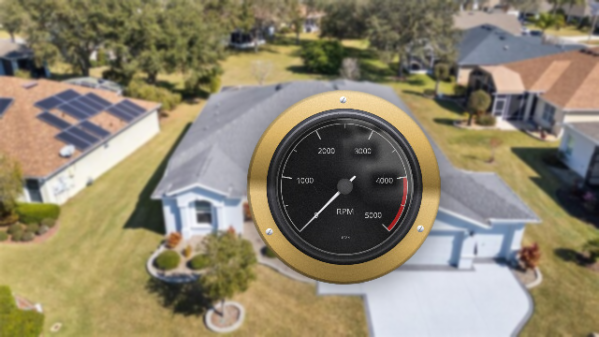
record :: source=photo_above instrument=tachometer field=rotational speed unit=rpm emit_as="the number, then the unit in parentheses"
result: 0 (rpm)
